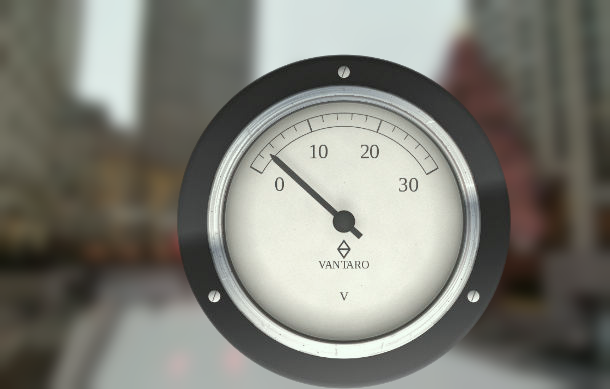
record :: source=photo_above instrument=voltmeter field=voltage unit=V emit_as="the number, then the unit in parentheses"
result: 3 (V)
